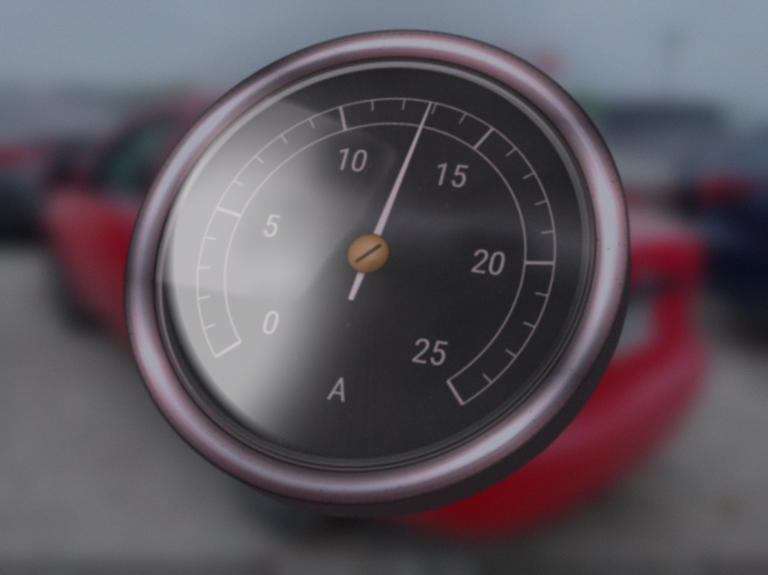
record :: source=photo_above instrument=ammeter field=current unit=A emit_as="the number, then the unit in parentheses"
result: 13 (A)
